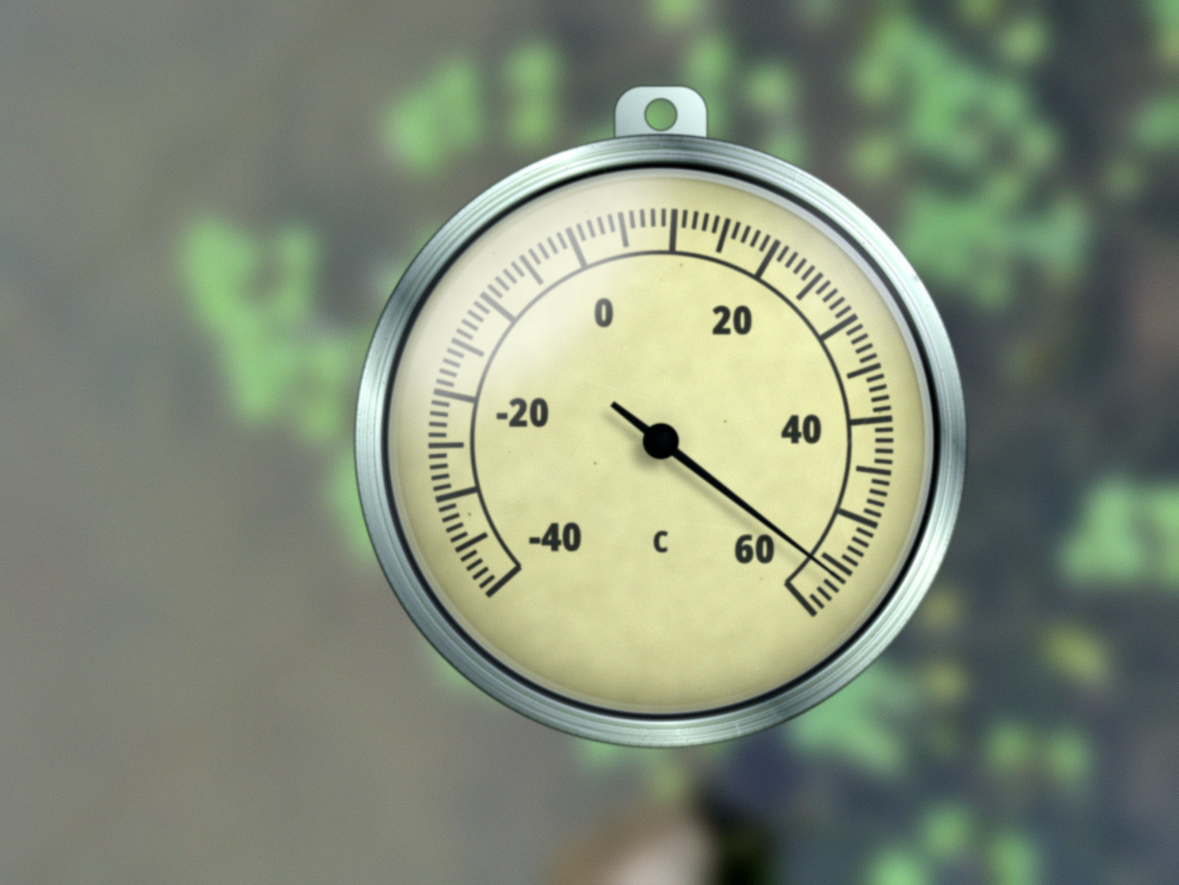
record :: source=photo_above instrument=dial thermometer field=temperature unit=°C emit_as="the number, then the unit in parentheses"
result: 56 (°C)
